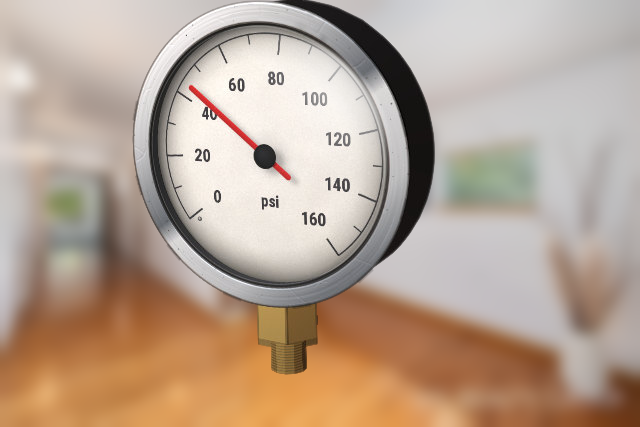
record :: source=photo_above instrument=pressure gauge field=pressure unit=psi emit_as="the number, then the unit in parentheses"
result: 45 (psi)
